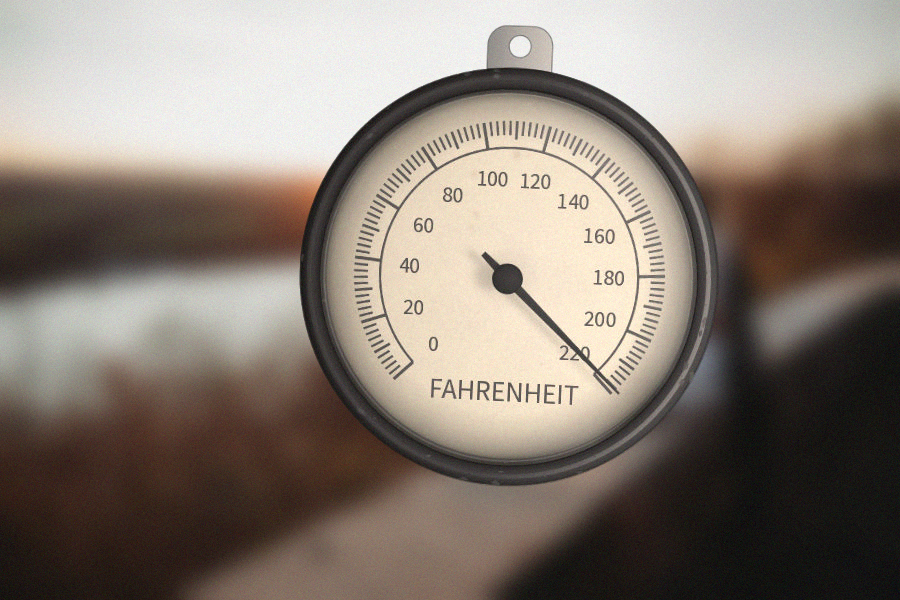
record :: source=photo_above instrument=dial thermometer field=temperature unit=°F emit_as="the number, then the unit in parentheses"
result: 218 (°F)
